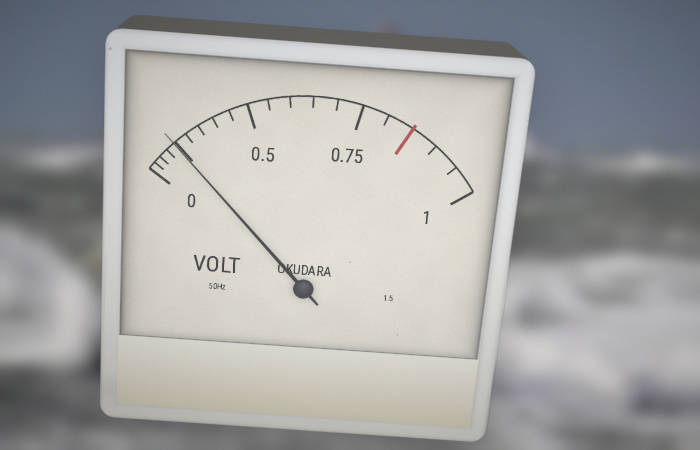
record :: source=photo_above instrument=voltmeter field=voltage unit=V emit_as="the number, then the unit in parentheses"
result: 0.25 (V)
